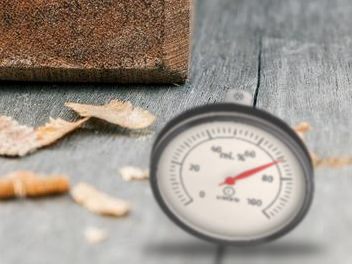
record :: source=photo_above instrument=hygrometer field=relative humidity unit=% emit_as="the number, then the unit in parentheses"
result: 70 (%)
